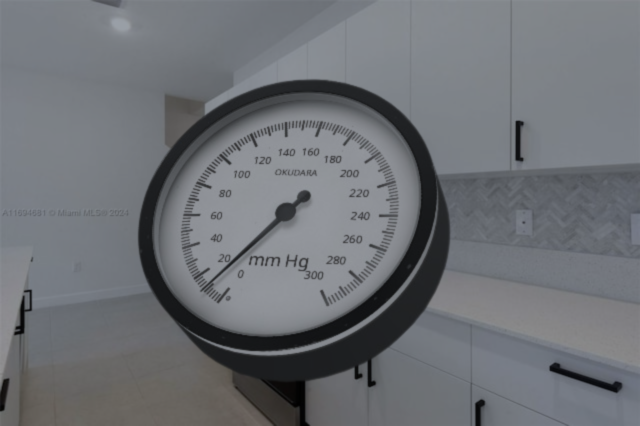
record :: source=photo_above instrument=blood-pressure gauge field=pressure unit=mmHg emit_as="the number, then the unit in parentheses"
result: 10 (mmHg)
